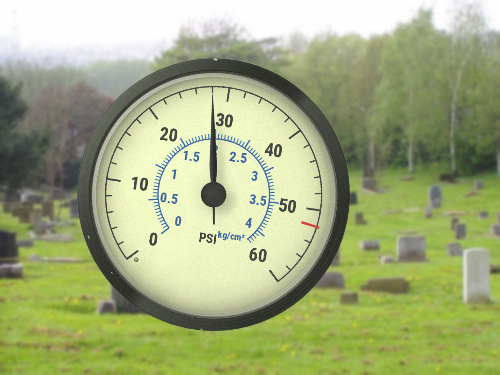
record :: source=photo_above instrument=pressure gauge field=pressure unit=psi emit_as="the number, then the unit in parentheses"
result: 28 (psi)
